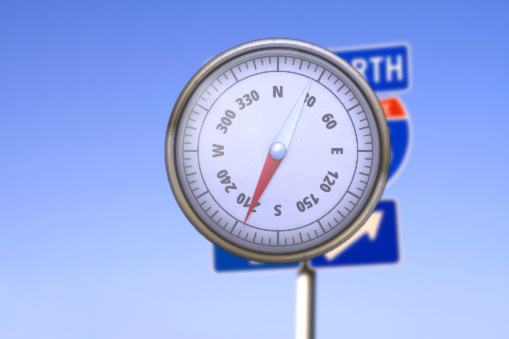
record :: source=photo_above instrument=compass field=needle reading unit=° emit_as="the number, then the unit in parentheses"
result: 205 (°)
